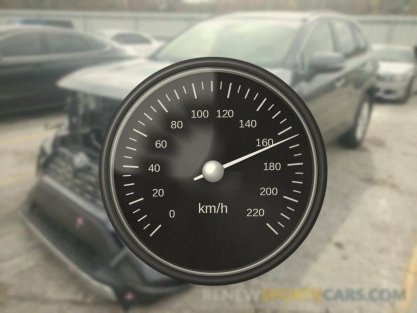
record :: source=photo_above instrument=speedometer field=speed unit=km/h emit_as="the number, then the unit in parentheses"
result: 165 (km/h)
